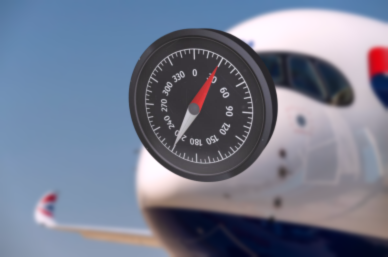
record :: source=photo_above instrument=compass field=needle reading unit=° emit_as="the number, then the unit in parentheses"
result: 30 (°)
